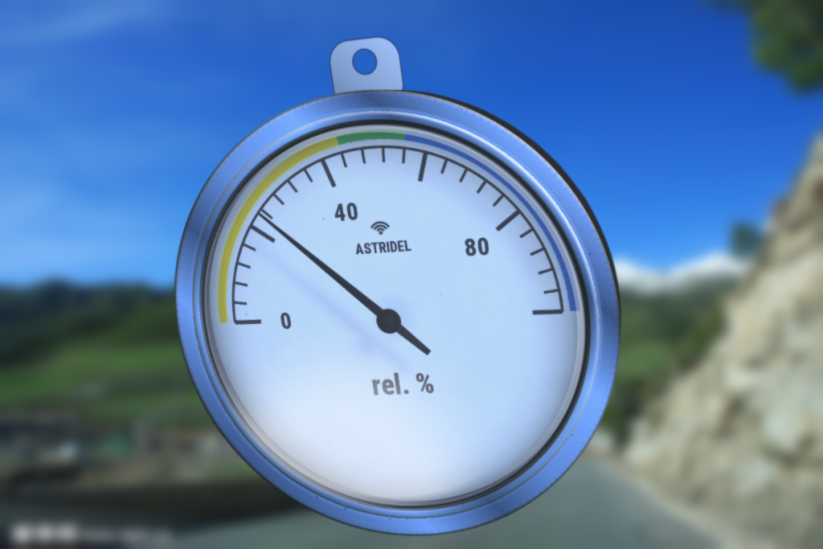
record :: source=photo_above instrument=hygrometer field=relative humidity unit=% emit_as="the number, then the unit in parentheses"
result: 24 (%)
